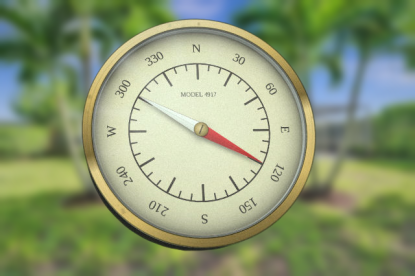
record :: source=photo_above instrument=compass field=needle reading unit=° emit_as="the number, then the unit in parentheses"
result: 120 (°)
